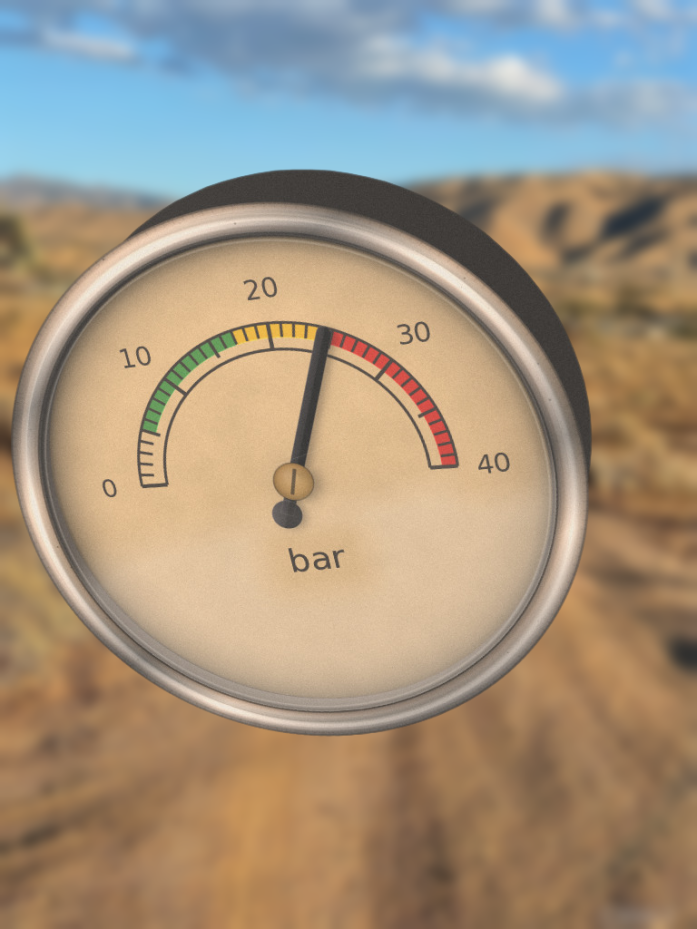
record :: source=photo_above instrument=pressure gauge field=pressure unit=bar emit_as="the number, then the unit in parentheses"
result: 24.5 (bar)
